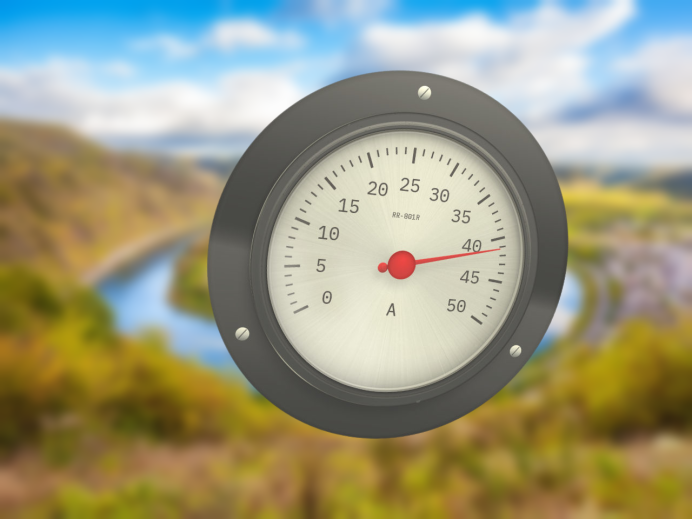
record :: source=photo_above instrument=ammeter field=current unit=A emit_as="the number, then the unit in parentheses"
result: 41 (A)
